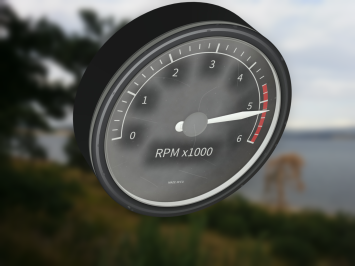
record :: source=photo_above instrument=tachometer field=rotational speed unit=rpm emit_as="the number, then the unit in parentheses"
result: 5200 (rpm)
